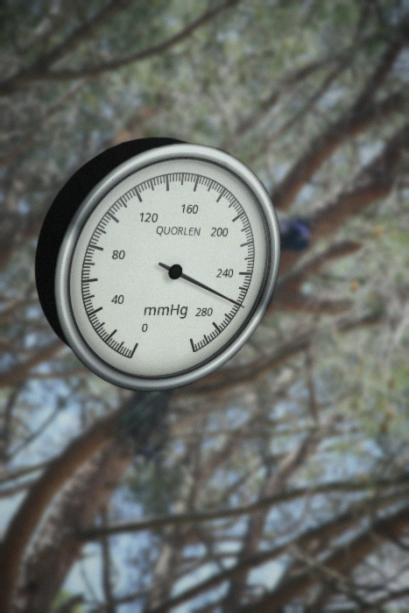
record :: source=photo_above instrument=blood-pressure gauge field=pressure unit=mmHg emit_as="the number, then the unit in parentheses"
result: 260 (mmHg)
